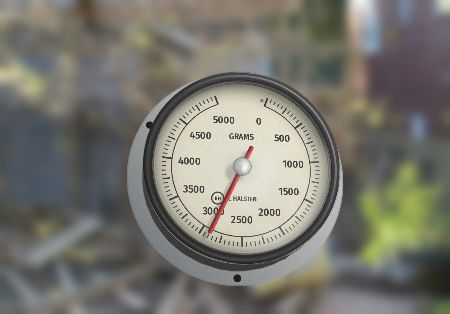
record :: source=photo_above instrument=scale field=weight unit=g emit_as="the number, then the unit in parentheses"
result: 2900 (g)
